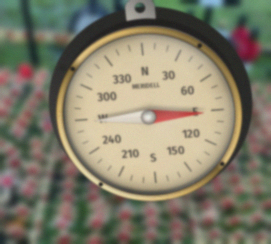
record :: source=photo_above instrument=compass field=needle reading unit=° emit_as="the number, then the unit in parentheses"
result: 90 (°)
